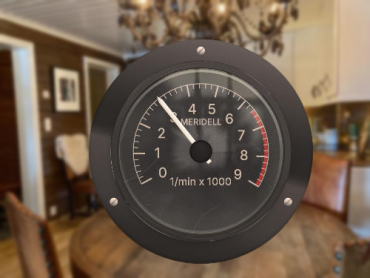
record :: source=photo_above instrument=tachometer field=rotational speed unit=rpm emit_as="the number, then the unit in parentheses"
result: 3000 (rpm)
